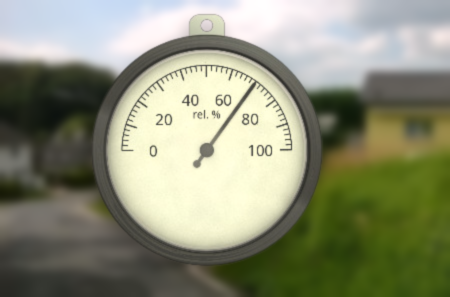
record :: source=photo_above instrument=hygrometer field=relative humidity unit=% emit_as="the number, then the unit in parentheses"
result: 70 (%)
